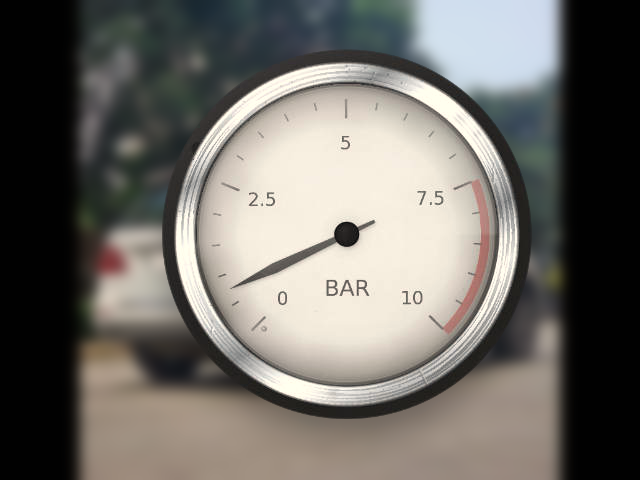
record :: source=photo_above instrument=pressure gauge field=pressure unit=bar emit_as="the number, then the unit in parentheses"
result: 0.75 (bar)
